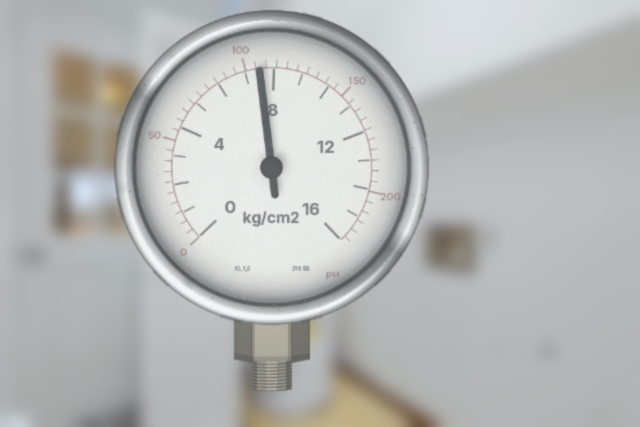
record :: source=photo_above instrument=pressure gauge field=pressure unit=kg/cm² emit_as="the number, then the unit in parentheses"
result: 7.5 (kg/cm²)
